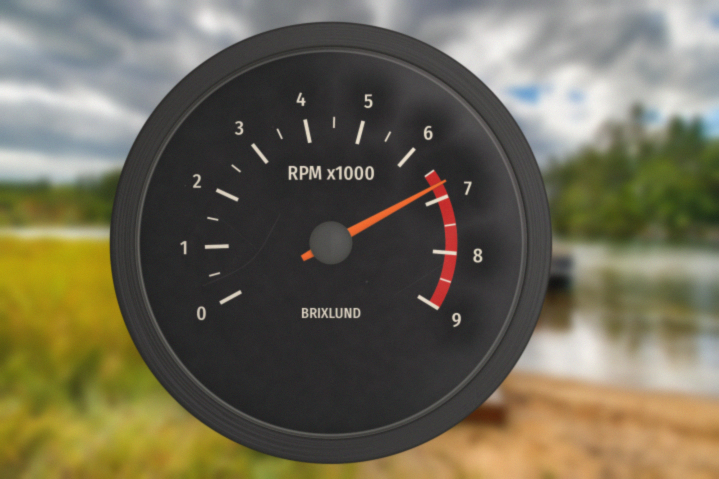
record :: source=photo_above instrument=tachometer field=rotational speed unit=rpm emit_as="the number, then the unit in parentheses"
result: 6750 (rpm)
